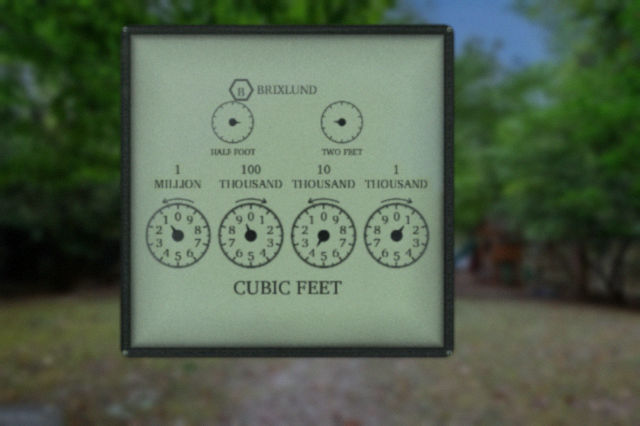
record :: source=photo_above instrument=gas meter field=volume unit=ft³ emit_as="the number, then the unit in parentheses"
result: 94100 (ft³)
